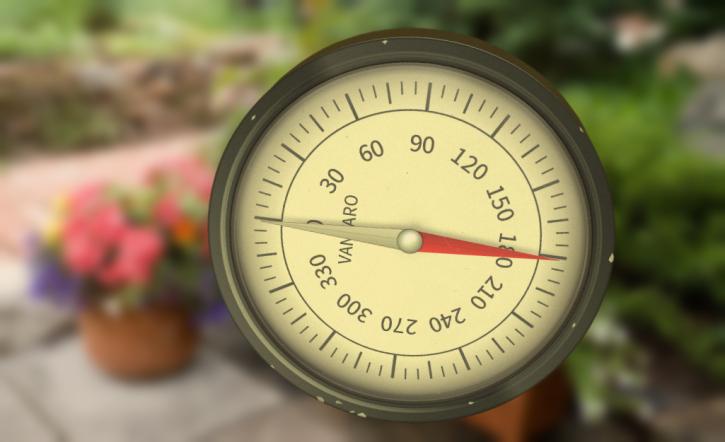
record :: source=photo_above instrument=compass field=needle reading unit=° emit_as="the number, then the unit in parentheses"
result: 180 (°)
